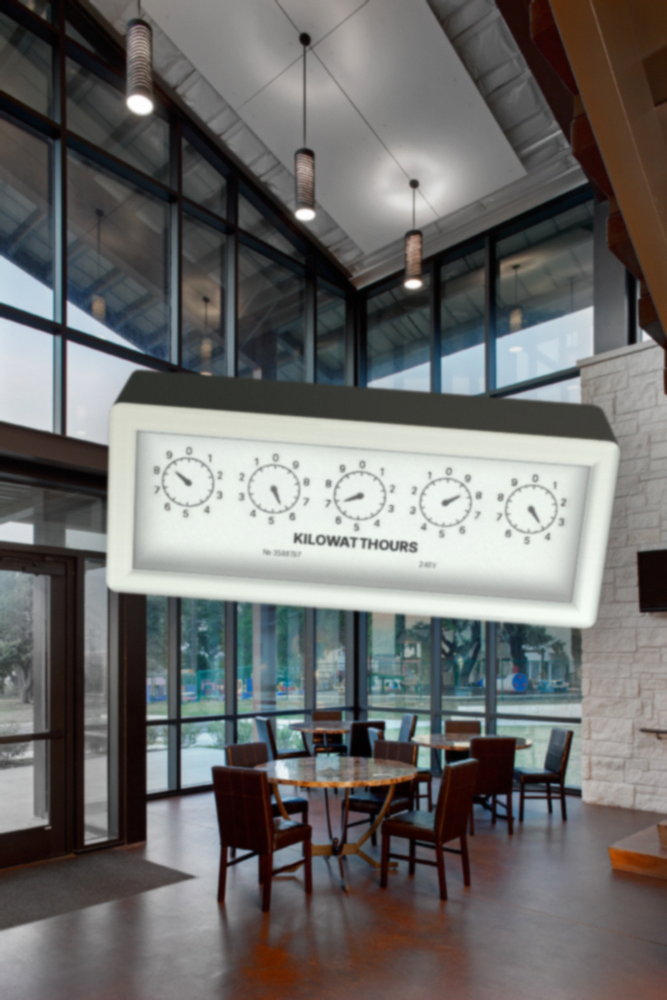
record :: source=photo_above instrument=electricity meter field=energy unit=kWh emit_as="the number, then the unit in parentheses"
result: 85684 (kWh)
